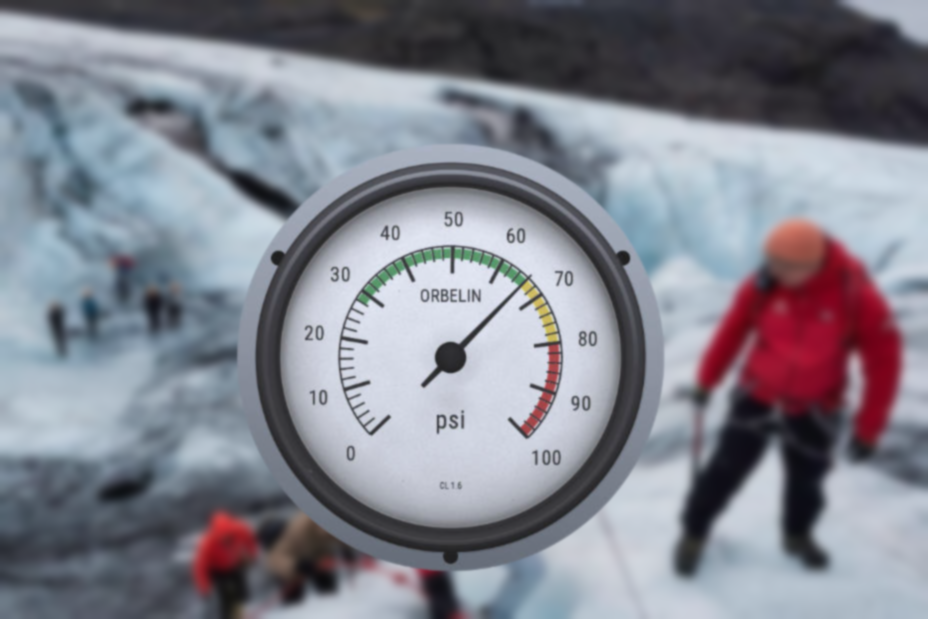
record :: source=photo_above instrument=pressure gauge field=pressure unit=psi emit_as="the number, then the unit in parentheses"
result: 66 (psi)
